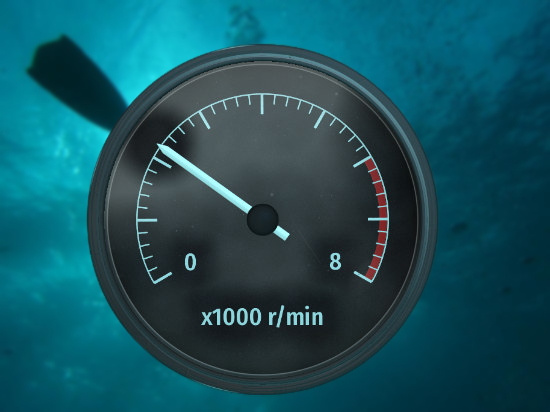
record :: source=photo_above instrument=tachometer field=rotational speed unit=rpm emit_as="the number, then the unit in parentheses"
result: 2200 (rpm)
